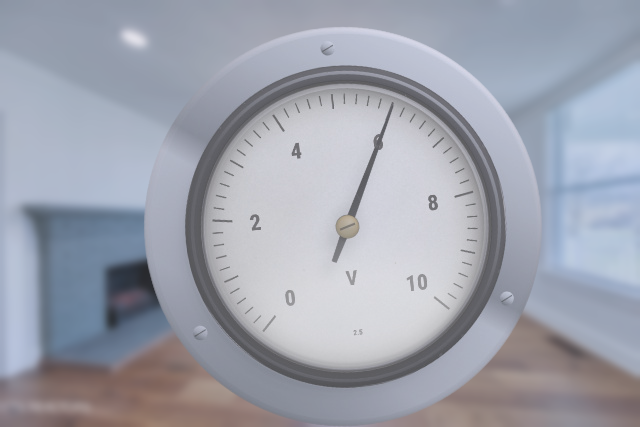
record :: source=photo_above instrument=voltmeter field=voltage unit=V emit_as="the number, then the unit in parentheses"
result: 6 (V)
